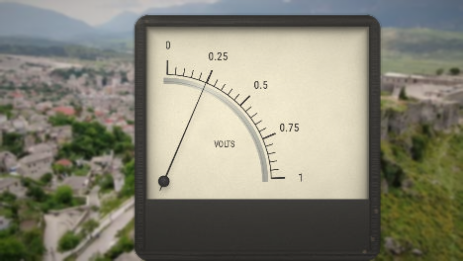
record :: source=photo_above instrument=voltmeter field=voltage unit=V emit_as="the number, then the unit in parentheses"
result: 0.25 (V)
